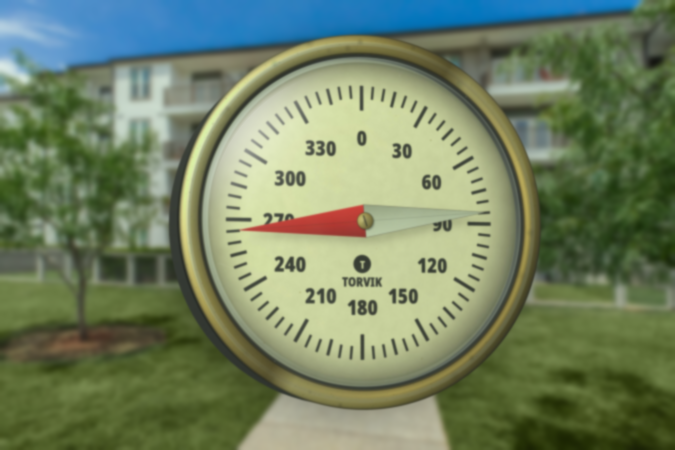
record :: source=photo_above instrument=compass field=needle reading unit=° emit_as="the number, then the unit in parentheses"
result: 265 (°)
